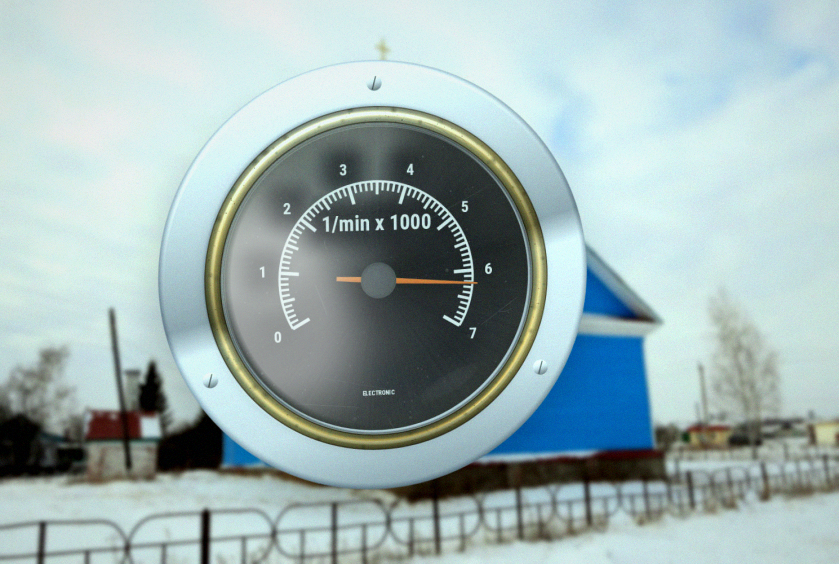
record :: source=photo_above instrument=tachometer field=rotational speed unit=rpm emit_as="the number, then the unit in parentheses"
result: 6200 (rpm)
